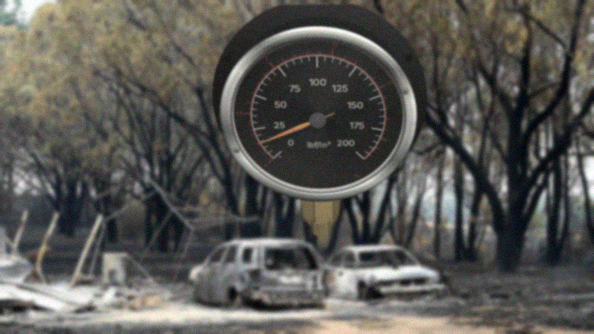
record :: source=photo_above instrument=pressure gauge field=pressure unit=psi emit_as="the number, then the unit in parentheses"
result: 15 (psi)
